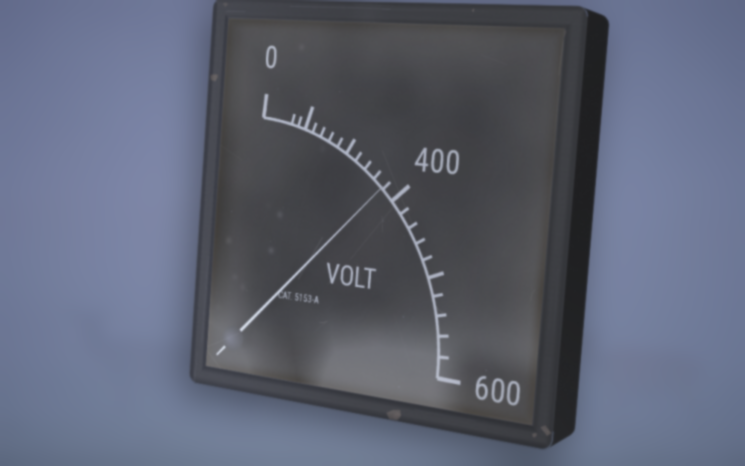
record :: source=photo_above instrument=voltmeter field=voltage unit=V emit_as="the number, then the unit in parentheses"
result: 380 (V)
